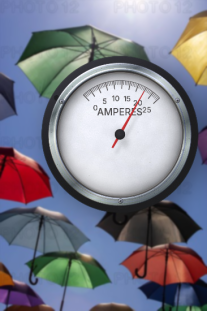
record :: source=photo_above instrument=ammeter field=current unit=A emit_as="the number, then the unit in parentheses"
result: 20 (A)
